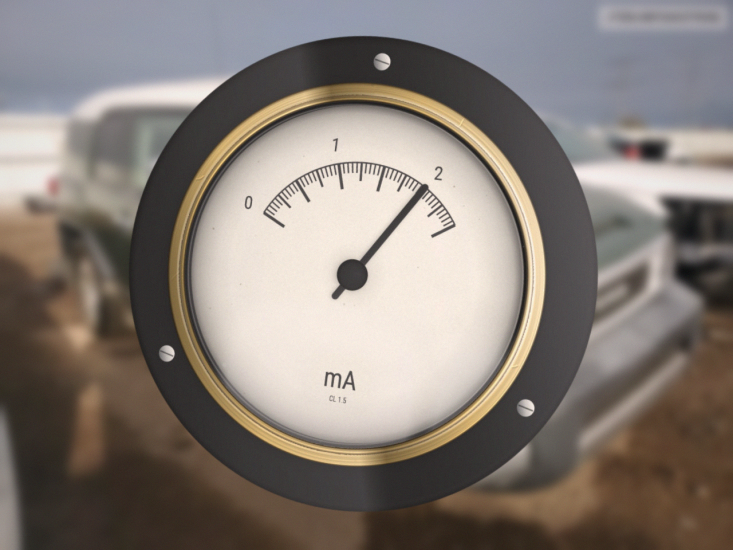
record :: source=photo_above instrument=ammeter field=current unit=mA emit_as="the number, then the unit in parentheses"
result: 2 (mA)
